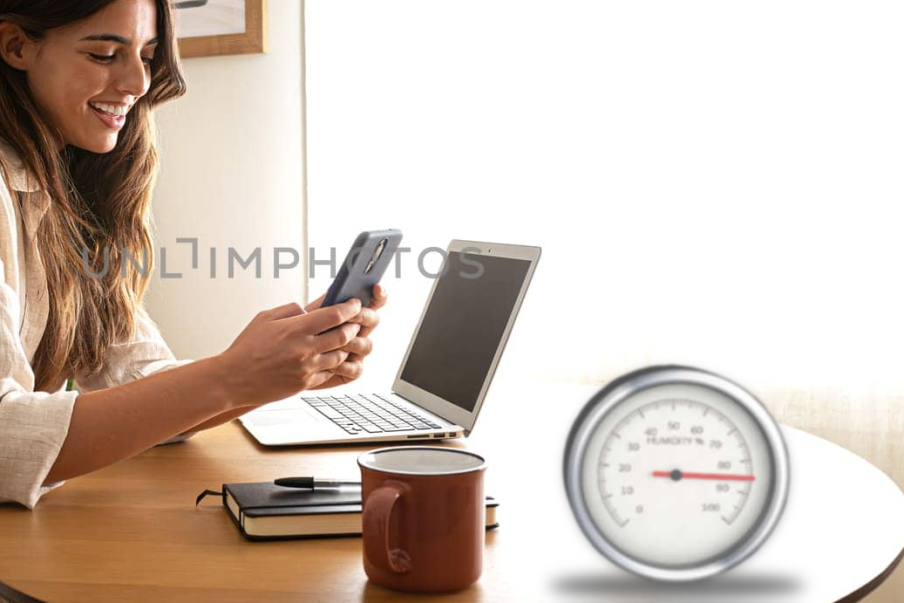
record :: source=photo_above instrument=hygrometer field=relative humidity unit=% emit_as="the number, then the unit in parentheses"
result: 85 (%)
